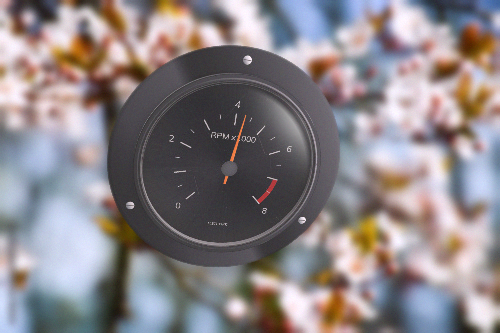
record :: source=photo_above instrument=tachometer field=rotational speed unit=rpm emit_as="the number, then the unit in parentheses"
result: 4250 (rpm)
